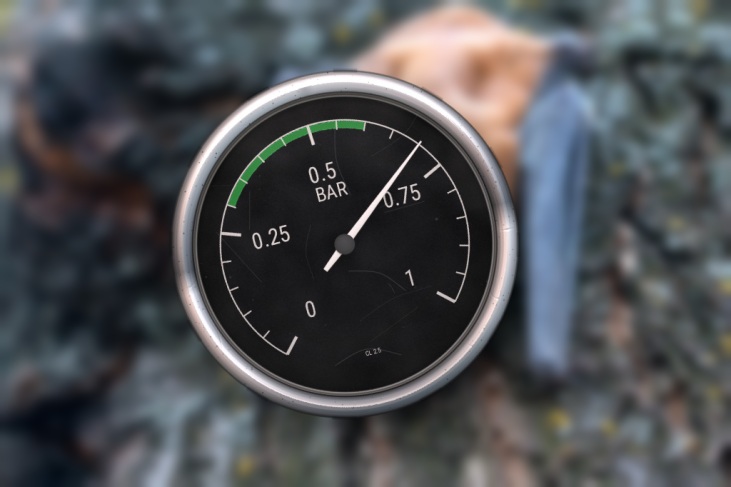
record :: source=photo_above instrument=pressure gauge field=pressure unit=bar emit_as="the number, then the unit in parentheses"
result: 0.7 (bar)
